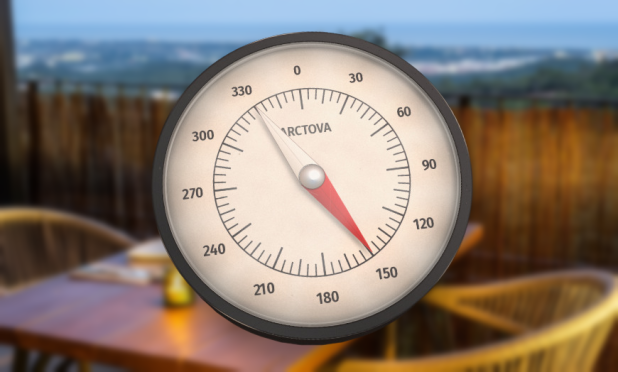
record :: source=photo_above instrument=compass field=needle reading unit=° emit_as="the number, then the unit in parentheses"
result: 150 (°)
